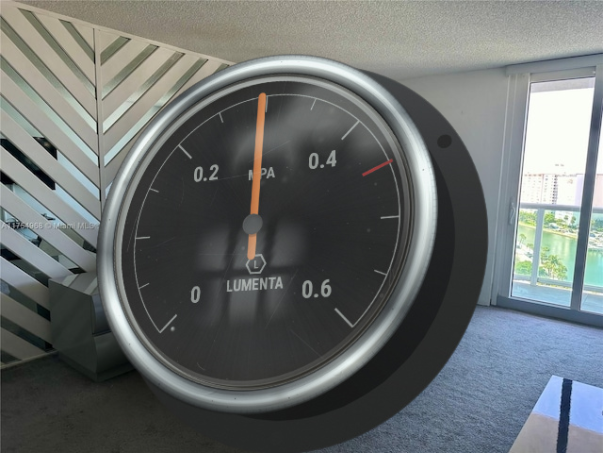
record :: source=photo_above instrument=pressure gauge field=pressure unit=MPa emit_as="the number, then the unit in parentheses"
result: 0.3 (MPa)
